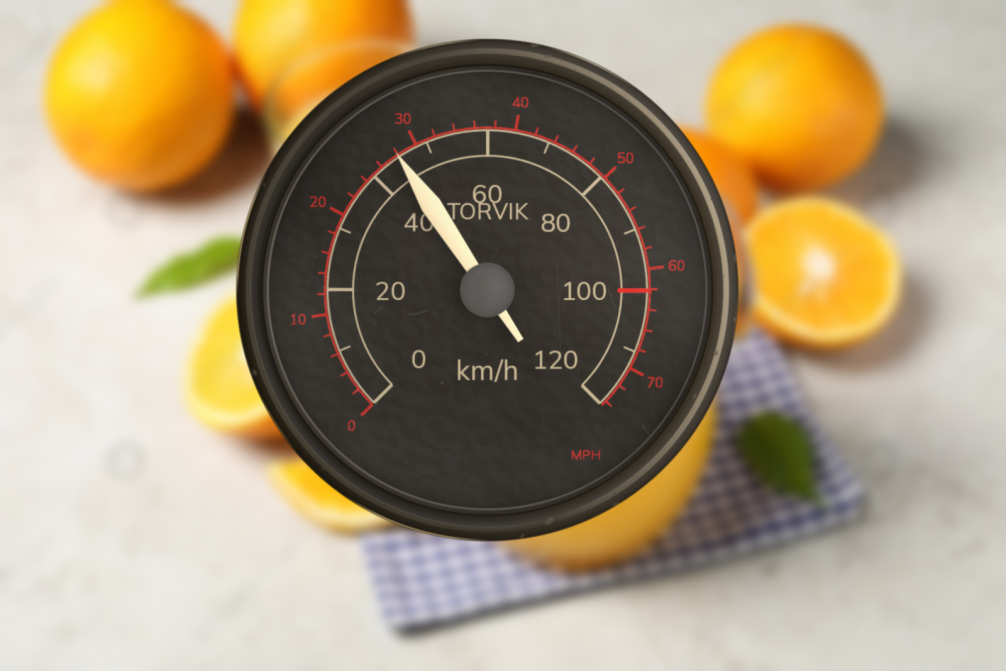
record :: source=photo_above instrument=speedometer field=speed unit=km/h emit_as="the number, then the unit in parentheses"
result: 45 (km/h)
